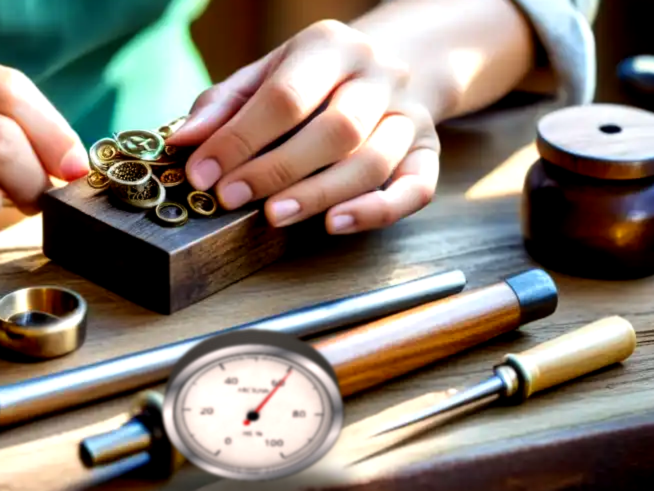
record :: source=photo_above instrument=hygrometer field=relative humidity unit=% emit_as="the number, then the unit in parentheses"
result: 60 (%)
